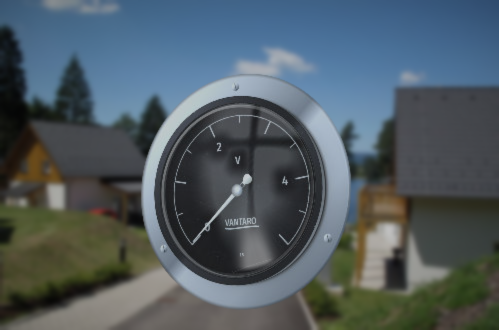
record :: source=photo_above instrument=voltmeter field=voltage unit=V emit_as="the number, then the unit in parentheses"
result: 0 (V)
